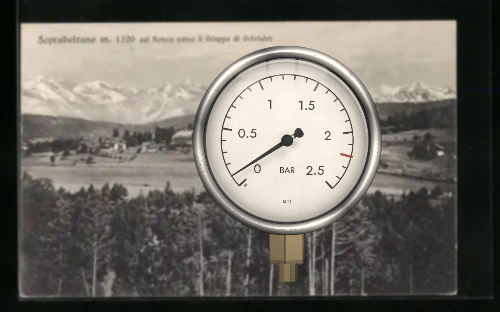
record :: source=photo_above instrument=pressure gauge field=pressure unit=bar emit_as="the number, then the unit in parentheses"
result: 0.1 (bar)
